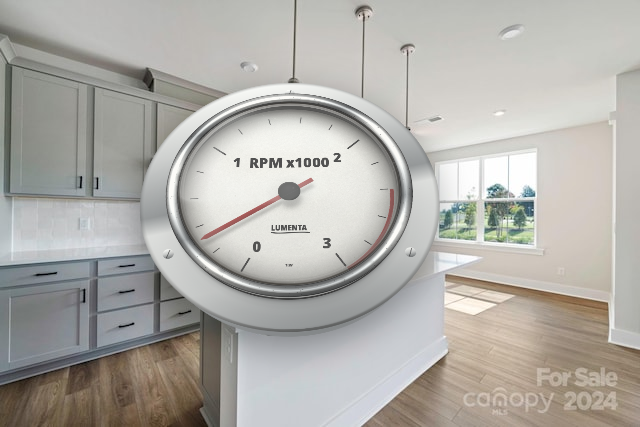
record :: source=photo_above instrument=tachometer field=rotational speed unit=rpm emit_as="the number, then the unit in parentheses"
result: 300 (rpm)
